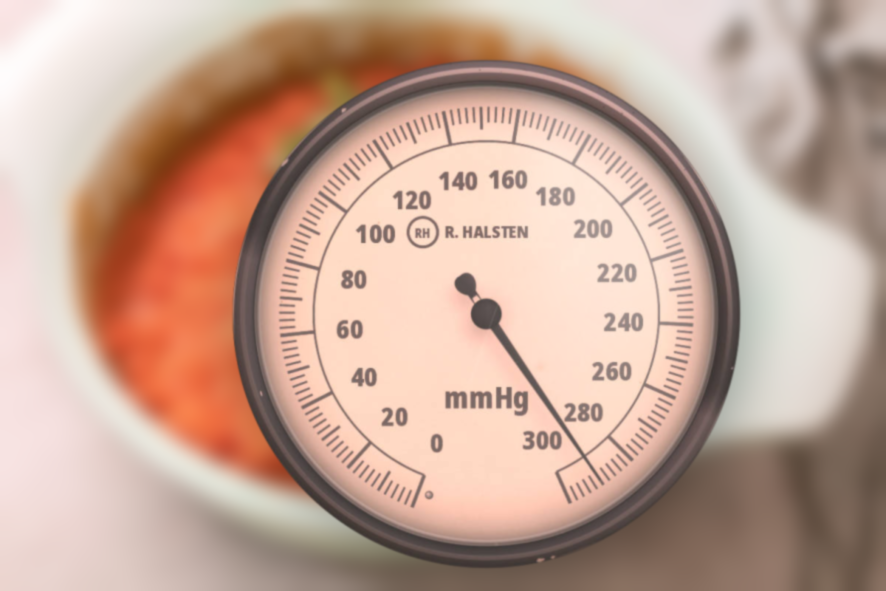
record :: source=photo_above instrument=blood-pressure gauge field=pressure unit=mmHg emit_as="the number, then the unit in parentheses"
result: 290 (mmHg)
